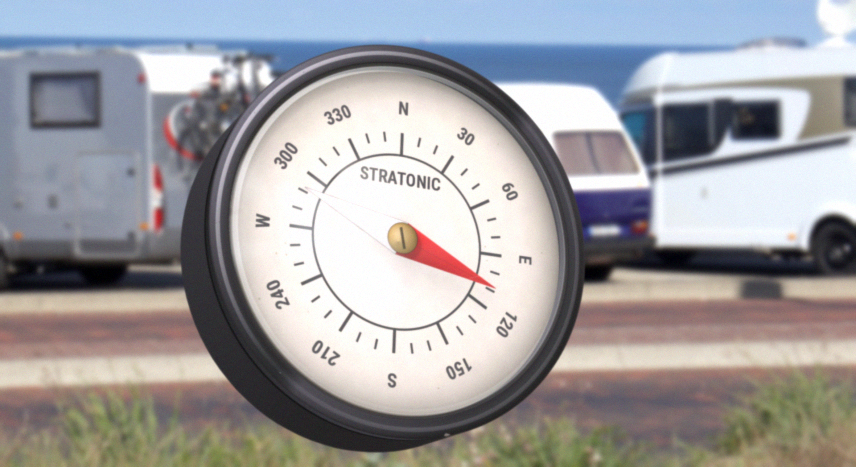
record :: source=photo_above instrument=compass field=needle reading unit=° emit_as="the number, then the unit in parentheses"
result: 110 (°)
